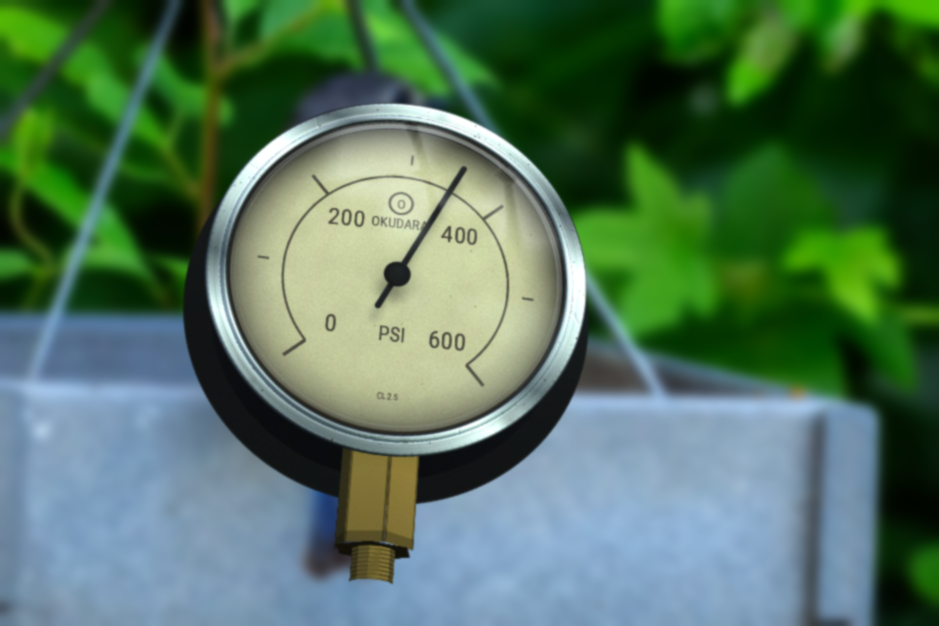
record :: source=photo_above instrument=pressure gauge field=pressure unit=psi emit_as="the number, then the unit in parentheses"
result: 350 (psi)
